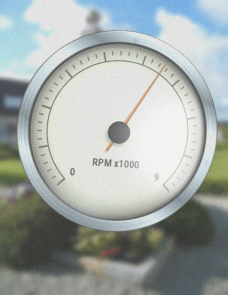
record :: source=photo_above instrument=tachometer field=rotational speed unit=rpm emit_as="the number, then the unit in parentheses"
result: 5500 (rpm)
